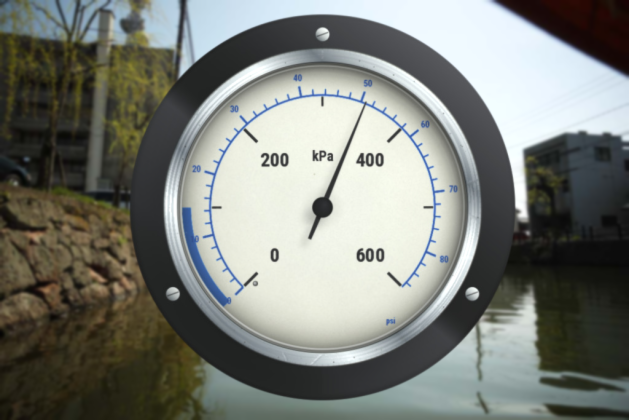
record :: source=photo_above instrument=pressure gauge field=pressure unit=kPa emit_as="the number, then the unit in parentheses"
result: 350 (kPa)
